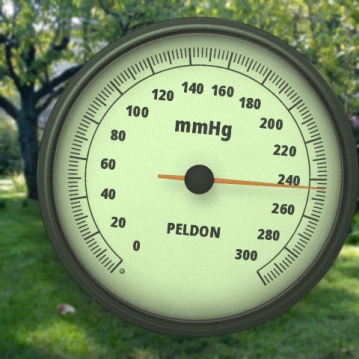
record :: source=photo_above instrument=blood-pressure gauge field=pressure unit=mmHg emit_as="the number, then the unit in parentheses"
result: 244 (mmHg)
